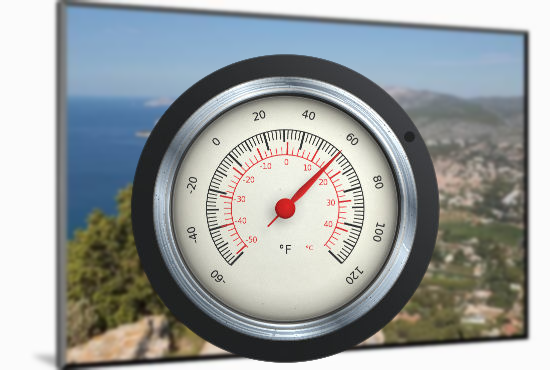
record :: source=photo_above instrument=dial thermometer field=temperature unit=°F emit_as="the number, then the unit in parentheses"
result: 60 (°F)
